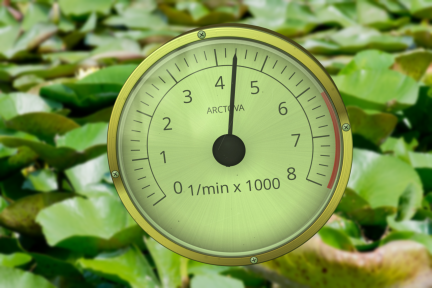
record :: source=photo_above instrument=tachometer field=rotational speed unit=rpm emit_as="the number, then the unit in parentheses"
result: 4400 (rpm)
